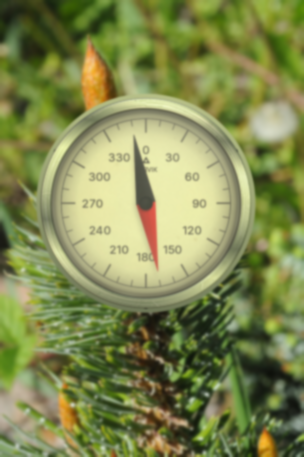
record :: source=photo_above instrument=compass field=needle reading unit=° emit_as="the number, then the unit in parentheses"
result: 170 (°)
